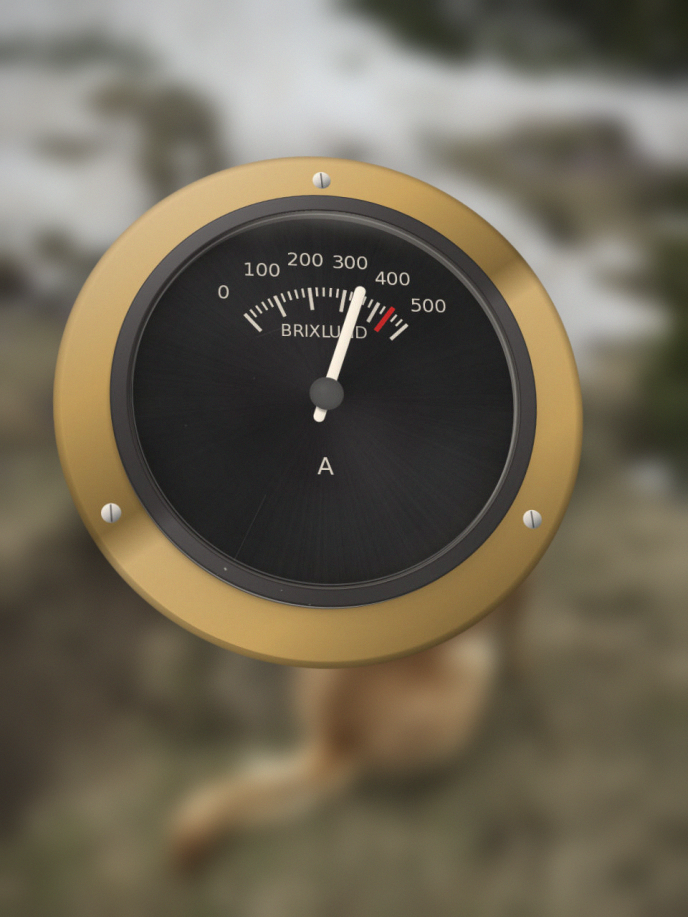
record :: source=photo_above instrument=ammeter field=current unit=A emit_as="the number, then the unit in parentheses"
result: 340 (A)
